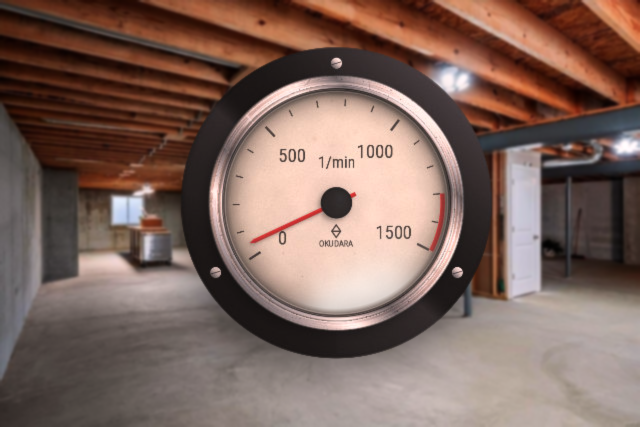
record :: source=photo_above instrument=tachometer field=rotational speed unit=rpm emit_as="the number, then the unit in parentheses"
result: 50 (rpm)
